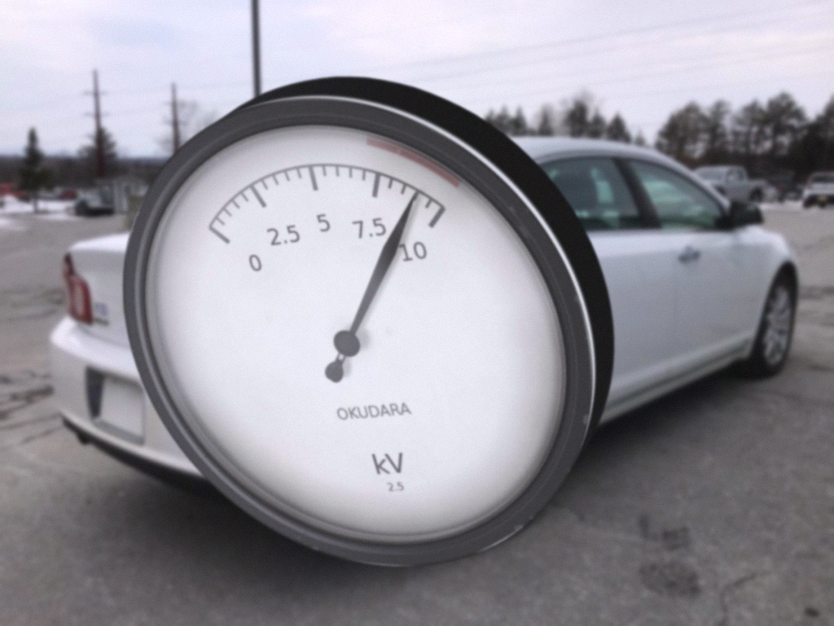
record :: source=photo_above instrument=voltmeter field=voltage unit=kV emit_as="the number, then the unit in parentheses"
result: 9 (kV)
